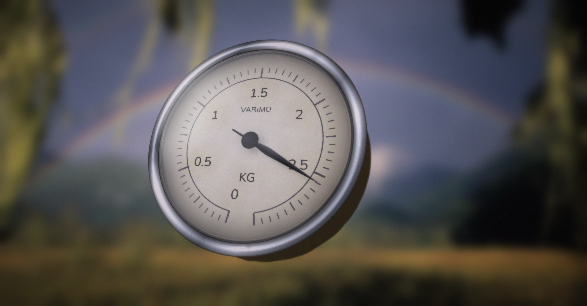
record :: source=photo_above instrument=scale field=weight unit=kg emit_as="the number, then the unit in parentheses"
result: 2.55 (kg)
